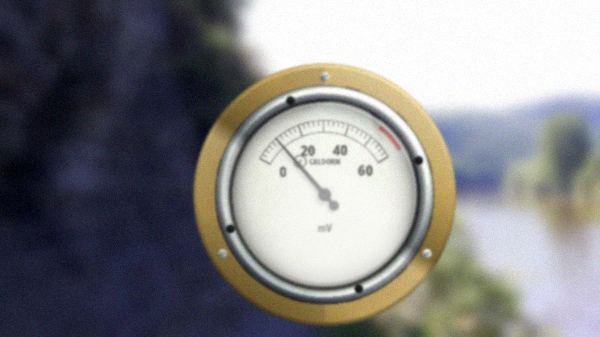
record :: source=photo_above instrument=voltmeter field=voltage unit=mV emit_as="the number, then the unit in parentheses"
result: 10 (mV)
